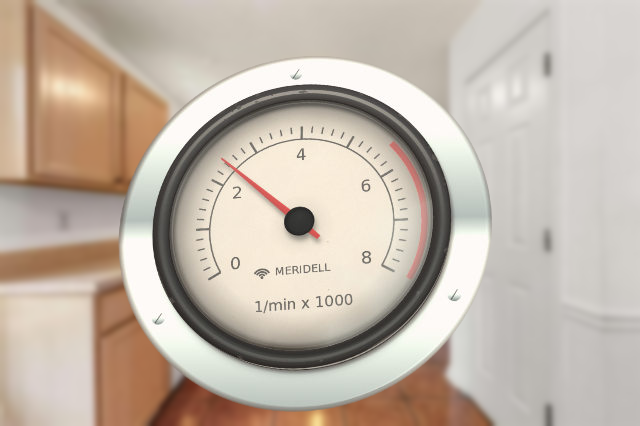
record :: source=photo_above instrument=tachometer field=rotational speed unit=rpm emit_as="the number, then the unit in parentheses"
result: 2400 (rpm)
